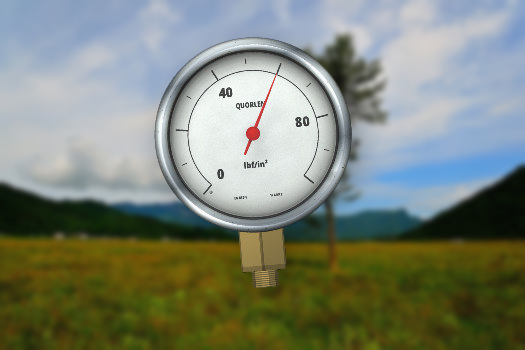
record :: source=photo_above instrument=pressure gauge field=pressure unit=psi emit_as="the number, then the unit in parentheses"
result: 60 (psi)
